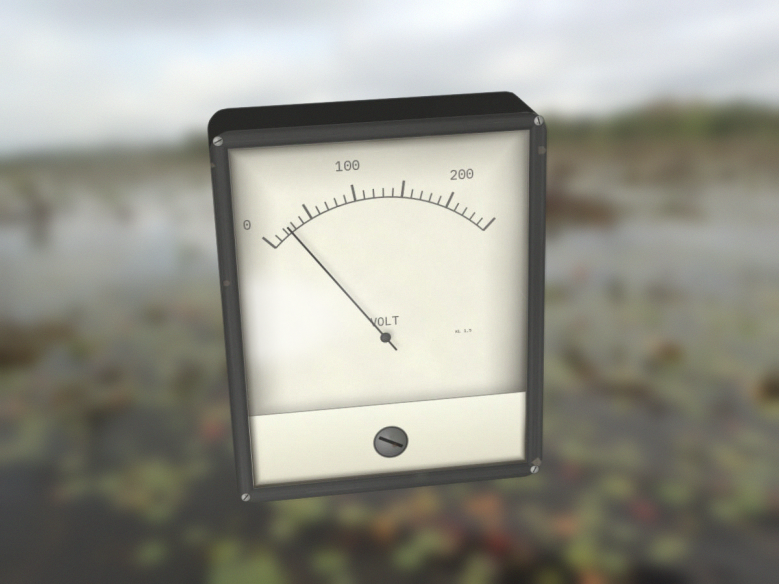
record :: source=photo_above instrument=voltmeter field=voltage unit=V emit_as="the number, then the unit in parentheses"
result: 25 (V)
